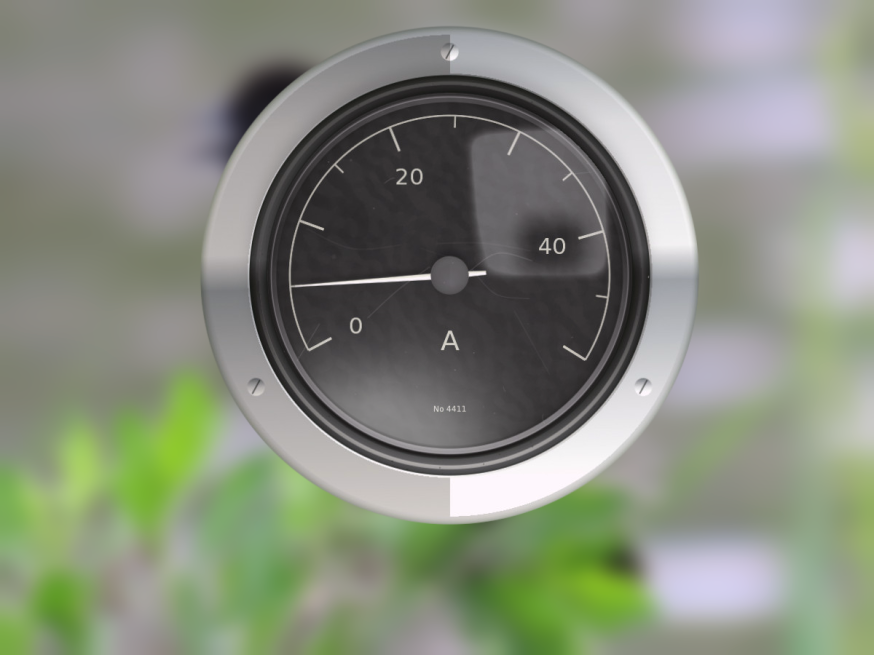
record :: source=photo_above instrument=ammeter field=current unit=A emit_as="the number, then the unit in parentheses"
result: 5 (A)
